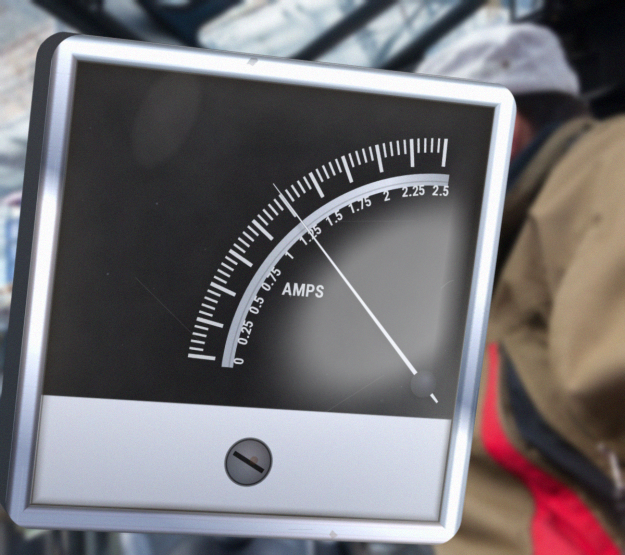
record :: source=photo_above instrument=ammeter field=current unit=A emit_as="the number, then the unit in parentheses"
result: 1.25 (A)
